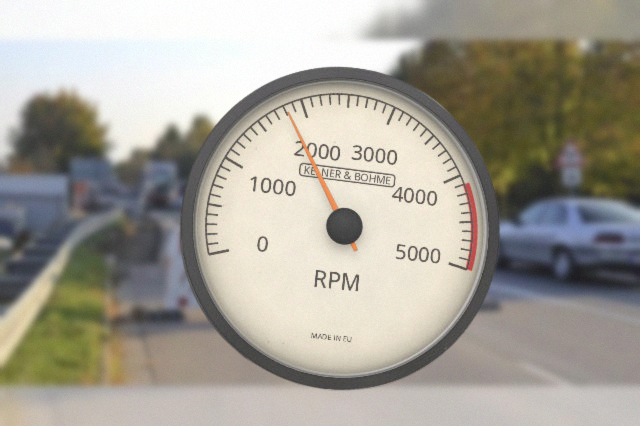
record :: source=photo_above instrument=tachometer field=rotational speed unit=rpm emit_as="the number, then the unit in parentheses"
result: 1800 (rpm)
